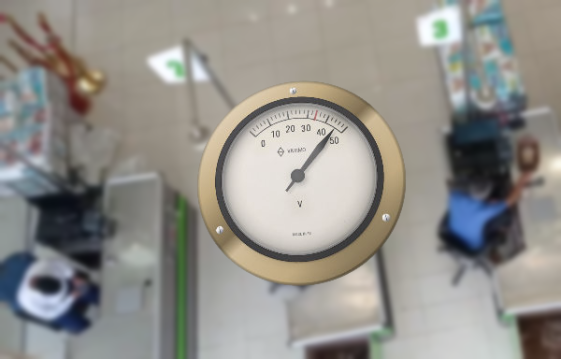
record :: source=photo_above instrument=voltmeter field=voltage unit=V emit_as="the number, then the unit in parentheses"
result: 46 (V)
